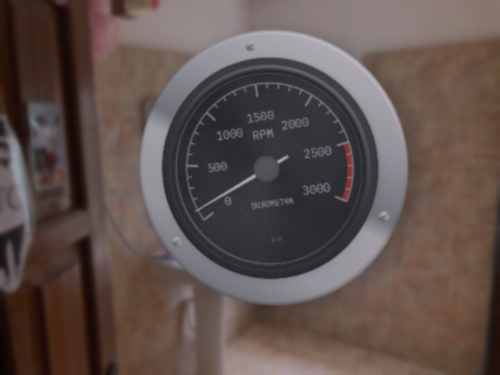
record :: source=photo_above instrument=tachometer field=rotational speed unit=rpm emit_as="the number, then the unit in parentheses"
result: 100 (rpm)
